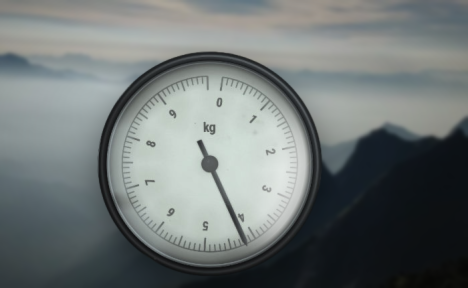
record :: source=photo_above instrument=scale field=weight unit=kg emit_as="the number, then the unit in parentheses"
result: 4.2 (kg)
